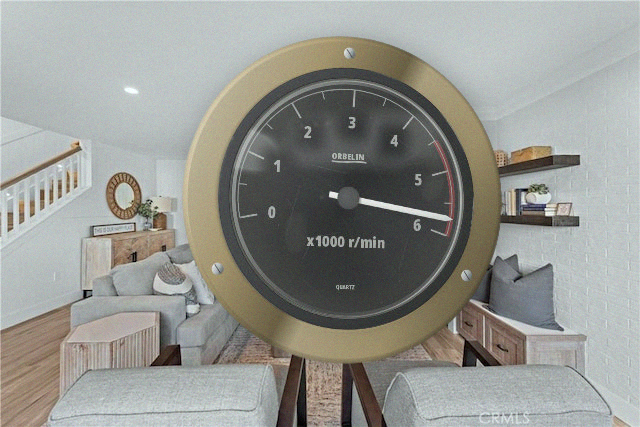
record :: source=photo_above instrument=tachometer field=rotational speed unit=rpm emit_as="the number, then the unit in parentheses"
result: 5750 (rpm)
